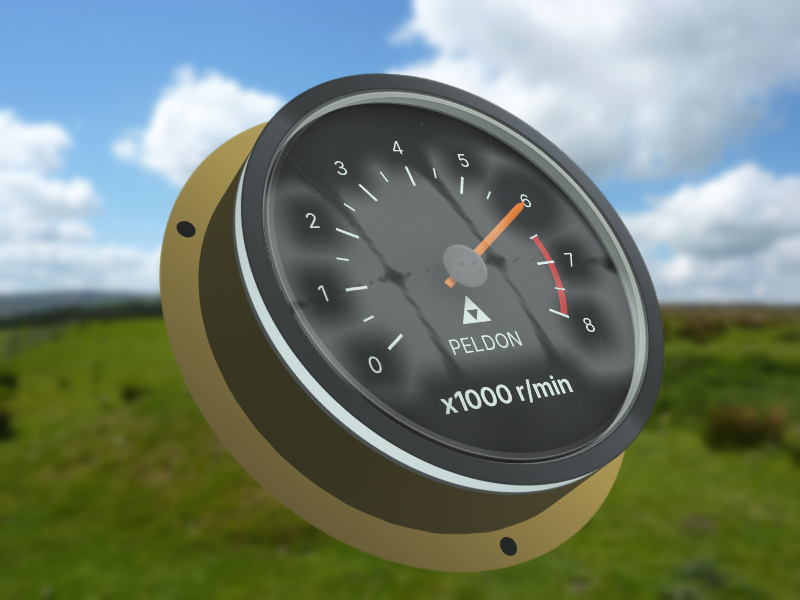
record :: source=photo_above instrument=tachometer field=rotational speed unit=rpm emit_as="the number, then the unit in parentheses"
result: 6000 (rpm)
